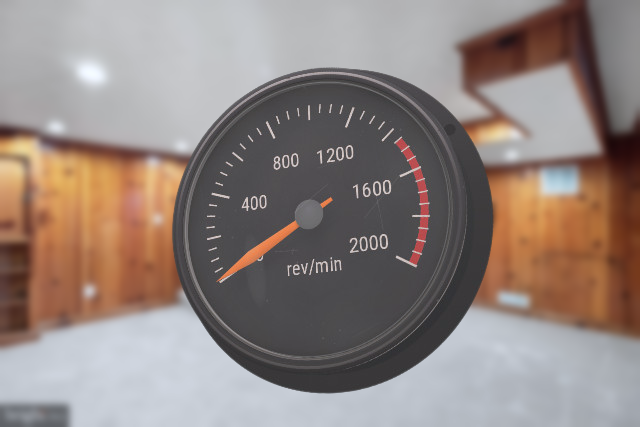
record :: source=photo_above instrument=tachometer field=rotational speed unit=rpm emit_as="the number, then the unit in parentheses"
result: 0 (rpm)
